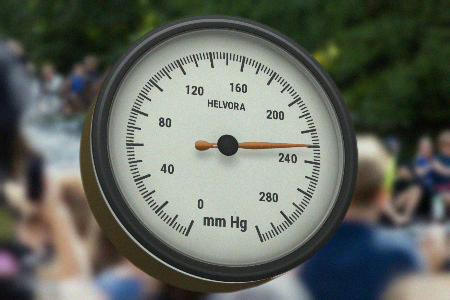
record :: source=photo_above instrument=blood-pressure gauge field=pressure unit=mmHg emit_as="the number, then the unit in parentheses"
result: 230 (mmHg)
